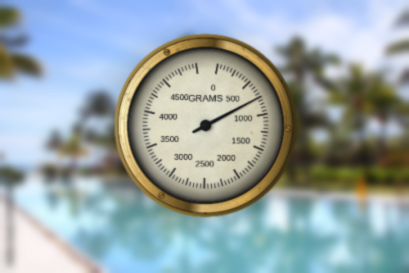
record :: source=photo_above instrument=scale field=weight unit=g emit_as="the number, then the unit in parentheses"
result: 750 (g)
